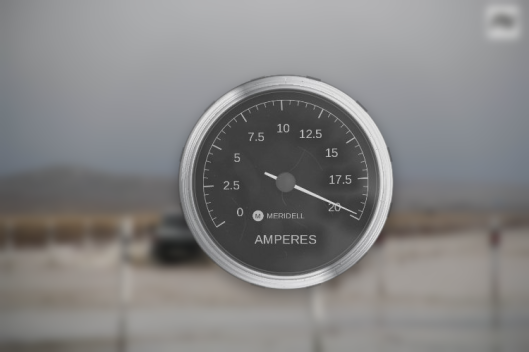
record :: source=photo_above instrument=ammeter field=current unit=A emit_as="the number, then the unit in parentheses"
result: 19.75 (A)
